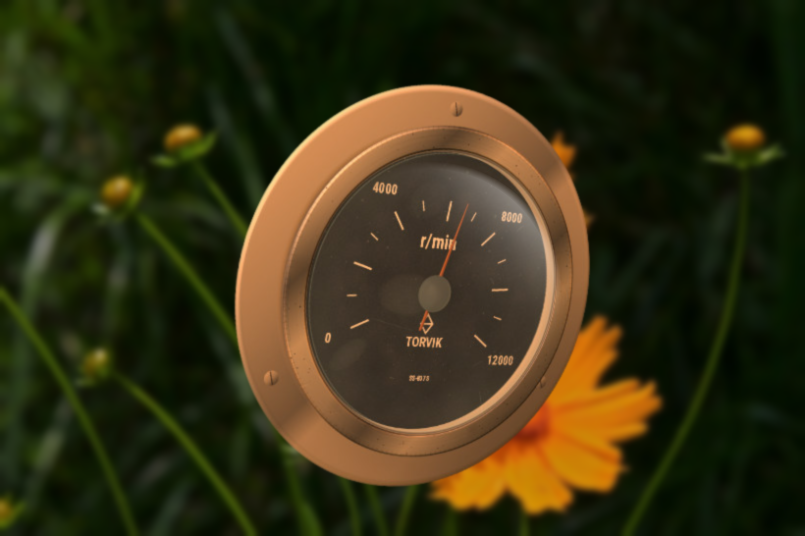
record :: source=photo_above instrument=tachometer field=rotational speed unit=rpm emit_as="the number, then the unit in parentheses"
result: 6500 (rpm)
